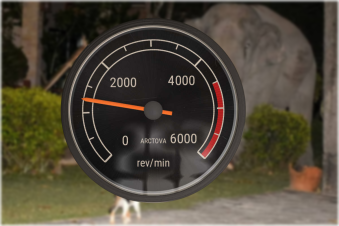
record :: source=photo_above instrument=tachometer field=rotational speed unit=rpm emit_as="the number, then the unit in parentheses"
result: 1250 (rpm)
